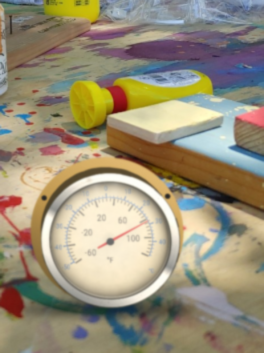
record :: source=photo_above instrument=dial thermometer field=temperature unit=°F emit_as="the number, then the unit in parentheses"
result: 80 (°F)
